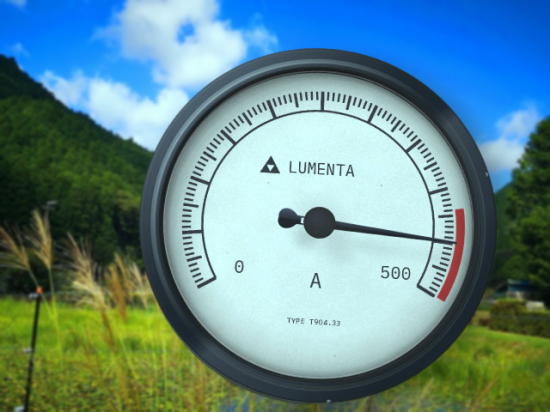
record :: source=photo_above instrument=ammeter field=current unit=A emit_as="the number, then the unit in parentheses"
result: 450 (A)
